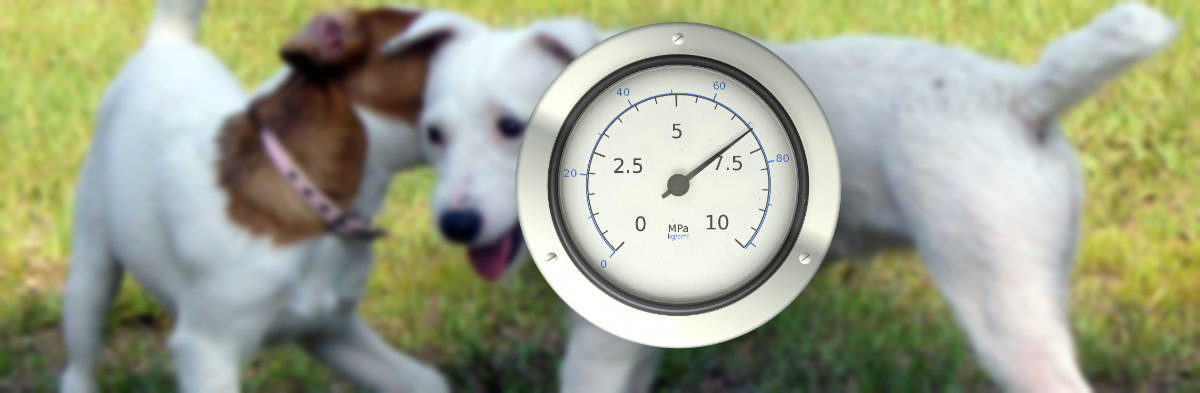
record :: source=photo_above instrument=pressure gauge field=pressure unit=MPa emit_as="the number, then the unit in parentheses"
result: 7 (MPa)
